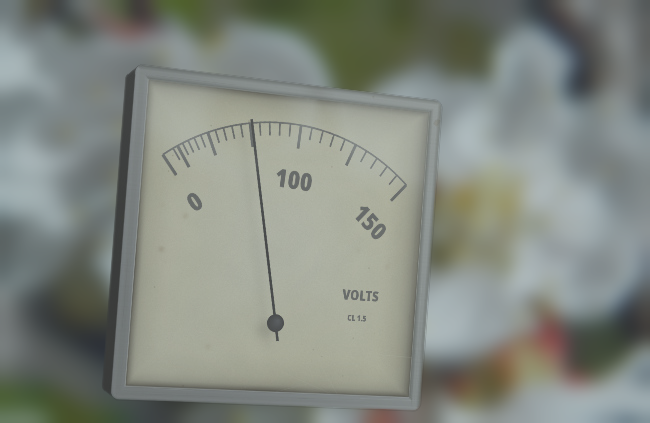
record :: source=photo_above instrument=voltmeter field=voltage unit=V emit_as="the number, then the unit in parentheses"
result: 75 (V)
